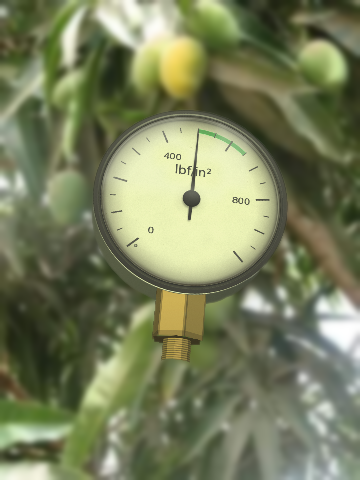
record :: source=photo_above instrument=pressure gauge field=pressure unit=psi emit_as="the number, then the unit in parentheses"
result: 500 (psi)
